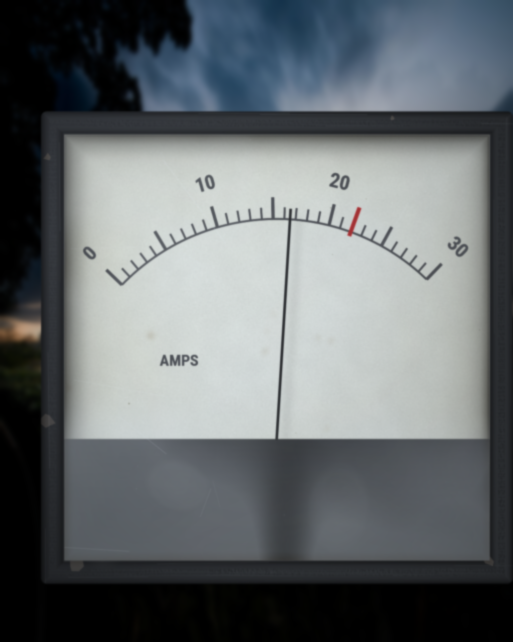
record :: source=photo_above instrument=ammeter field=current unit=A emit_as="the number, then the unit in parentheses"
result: 16.5 (A)
